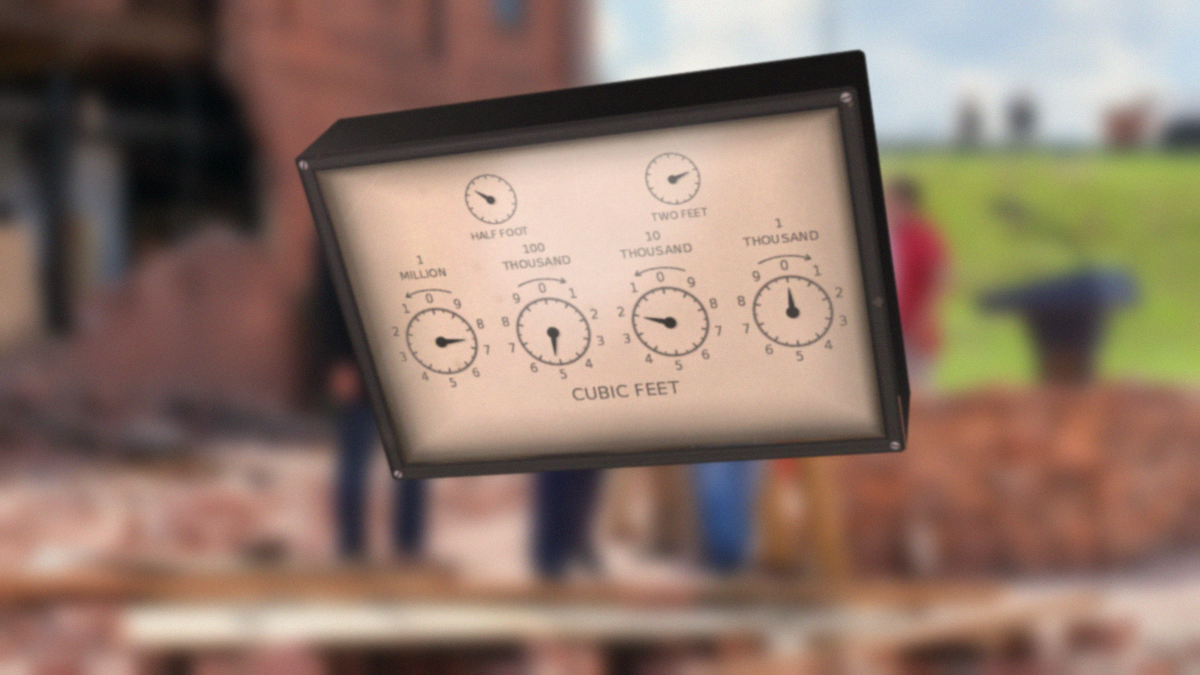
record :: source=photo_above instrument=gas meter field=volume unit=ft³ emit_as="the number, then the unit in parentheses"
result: 752000 (ft³)
